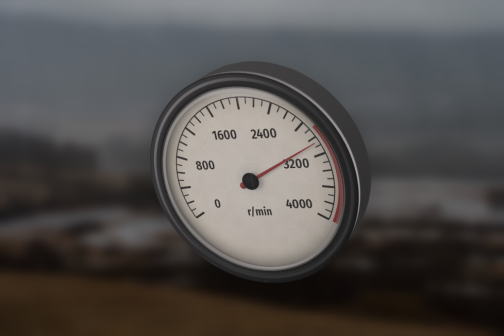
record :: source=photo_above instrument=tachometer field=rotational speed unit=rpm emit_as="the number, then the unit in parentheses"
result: 3050 (rpm)
